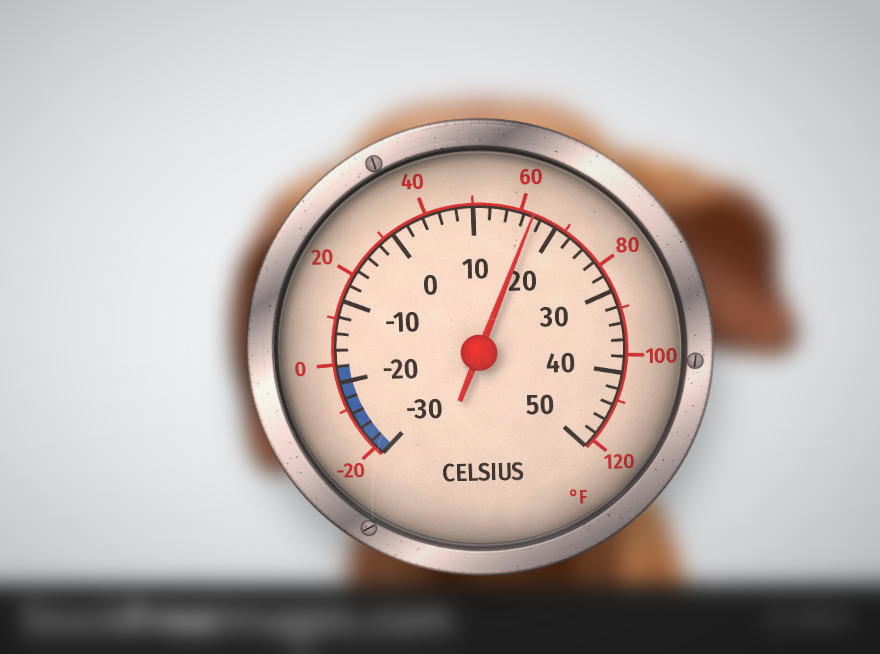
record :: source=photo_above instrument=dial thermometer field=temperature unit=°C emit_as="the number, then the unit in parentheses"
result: 17 (°C)
